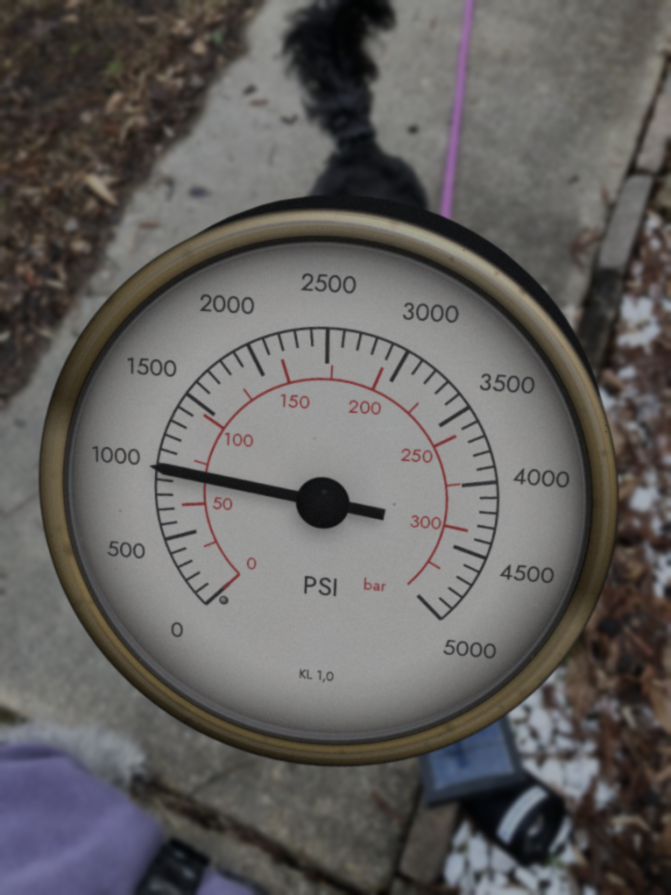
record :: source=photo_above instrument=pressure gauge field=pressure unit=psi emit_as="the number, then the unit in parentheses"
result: 1000 (psi)
